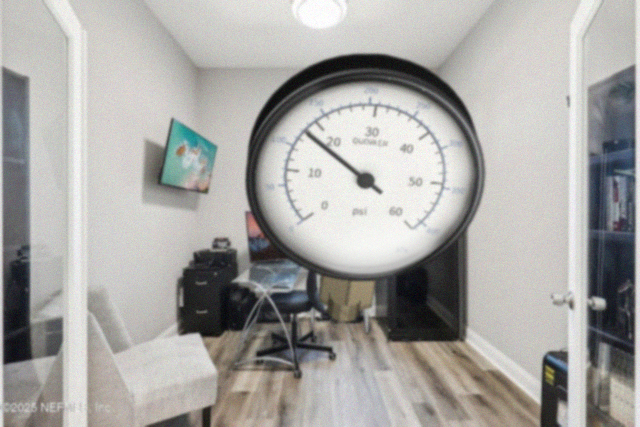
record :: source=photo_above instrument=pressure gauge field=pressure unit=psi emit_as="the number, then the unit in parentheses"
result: 18 (psi)
